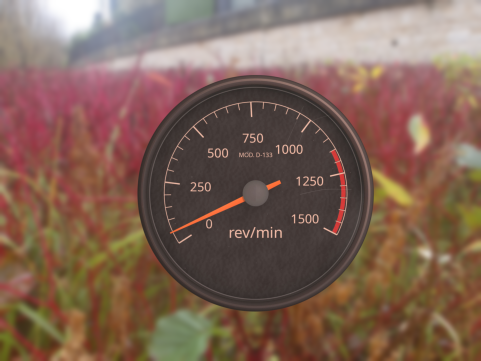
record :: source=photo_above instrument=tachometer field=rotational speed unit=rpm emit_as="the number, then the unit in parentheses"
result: 50 (rpm)
